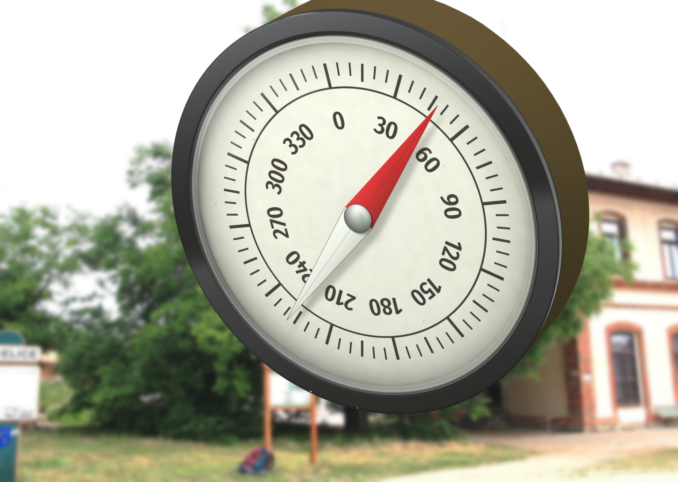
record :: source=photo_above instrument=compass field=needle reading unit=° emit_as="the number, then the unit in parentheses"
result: 47.5 (°)
